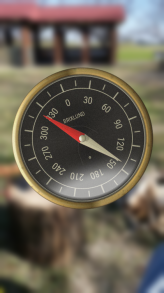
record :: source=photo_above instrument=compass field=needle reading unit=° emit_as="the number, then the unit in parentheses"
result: 322.5 (°)
